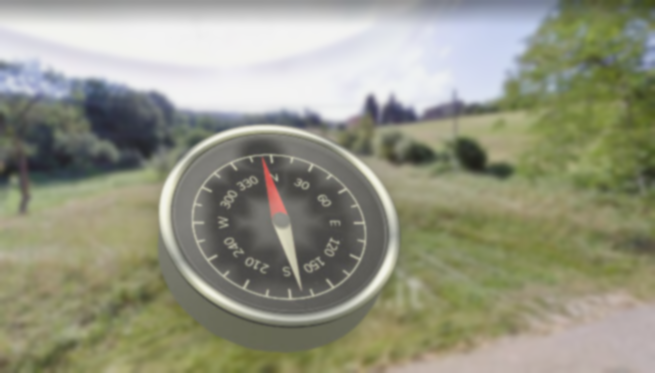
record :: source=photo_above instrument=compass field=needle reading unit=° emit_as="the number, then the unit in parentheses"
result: 352.5 (°)
